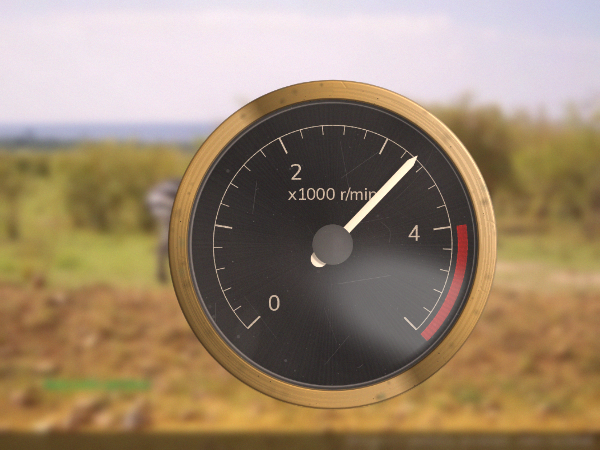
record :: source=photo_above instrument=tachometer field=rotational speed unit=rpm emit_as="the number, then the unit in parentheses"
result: 3300 (rpm)
